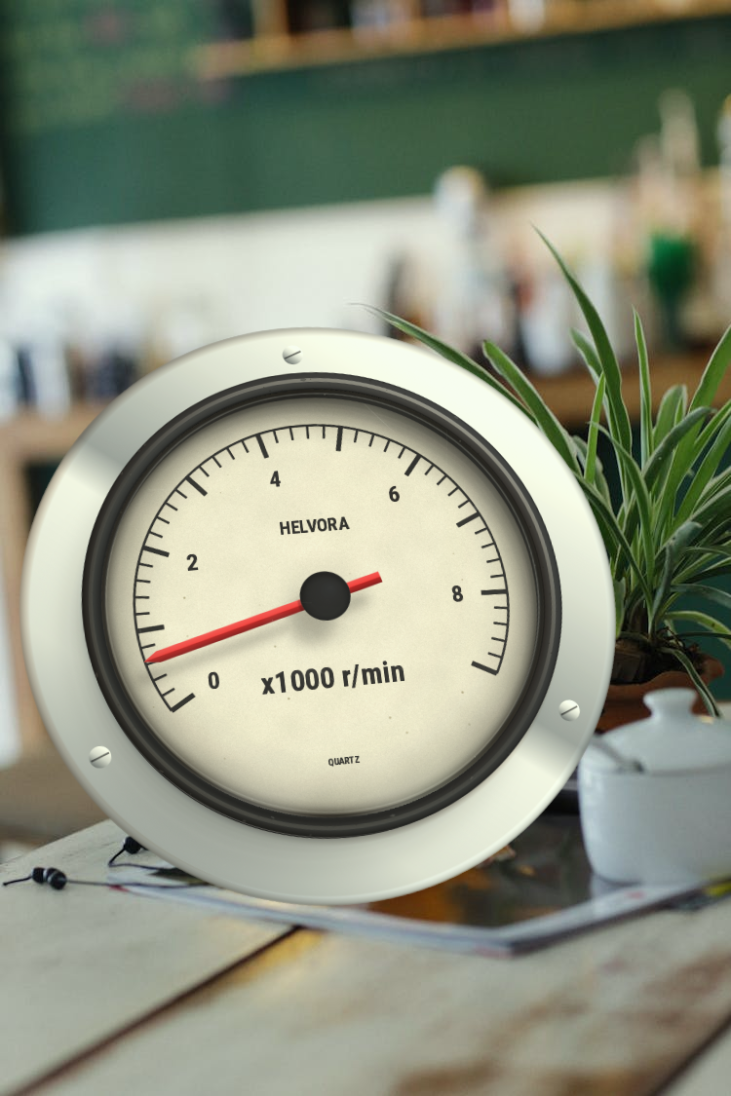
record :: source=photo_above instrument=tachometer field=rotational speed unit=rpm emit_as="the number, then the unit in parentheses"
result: 600 (rpm)
